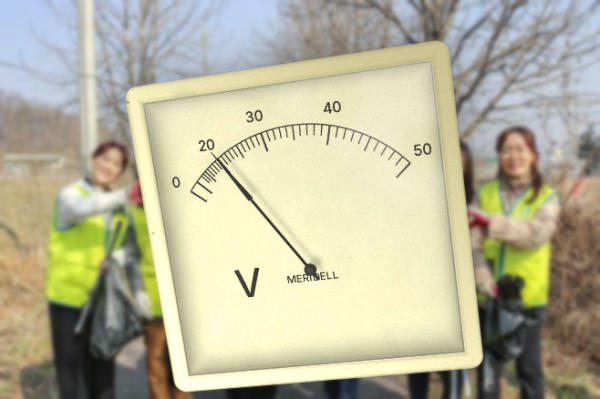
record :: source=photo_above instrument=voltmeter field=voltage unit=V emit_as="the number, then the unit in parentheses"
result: 20 (V)
